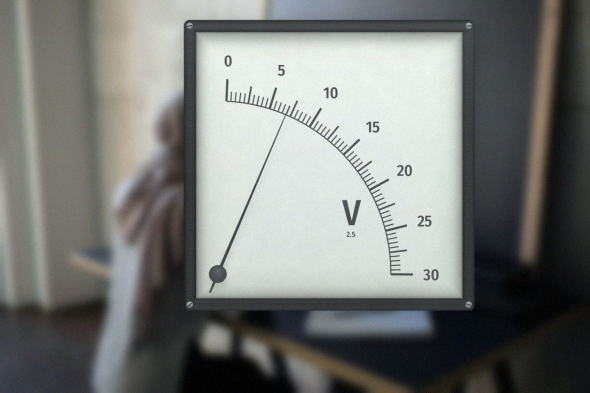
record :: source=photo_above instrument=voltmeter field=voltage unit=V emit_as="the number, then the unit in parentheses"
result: 7 (V)
